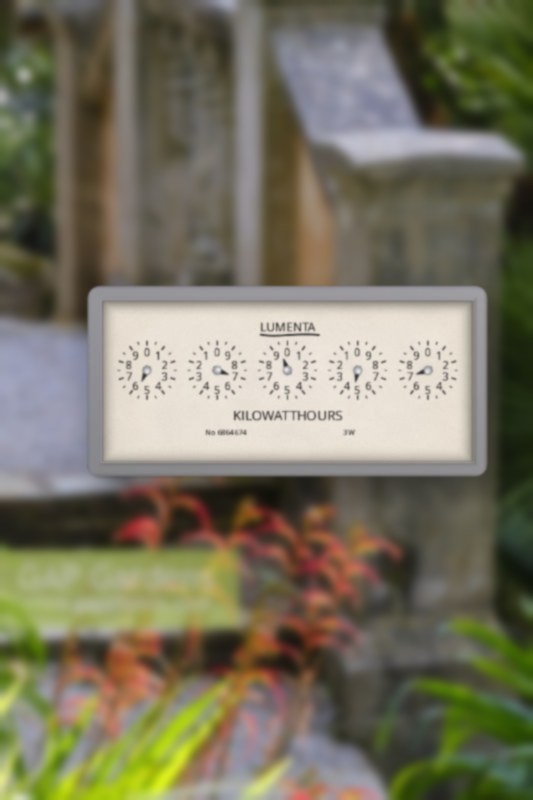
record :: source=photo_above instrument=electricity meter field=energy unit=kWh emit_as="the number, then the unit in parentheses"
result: 56947 (kWh)
